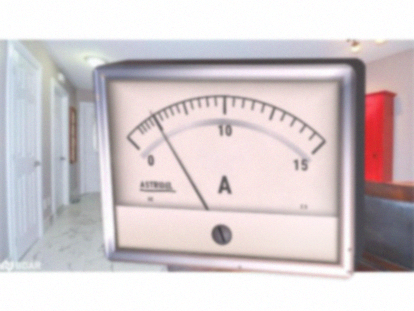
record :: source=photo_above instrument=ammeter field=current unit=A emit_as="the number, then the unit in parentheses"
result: 5 (A)
